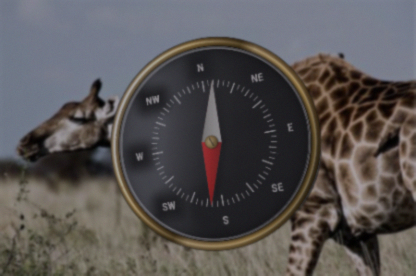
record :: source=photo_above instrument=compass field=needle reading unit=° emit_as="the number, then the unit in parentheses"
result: 190 (°)
